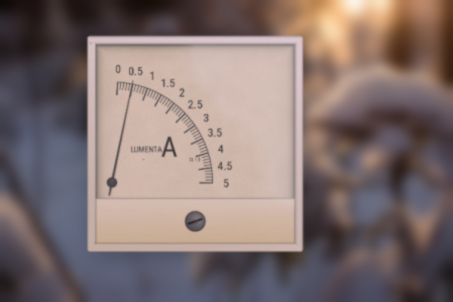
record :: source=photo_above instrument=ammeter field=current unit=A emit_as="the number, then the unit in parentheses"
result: 0.5 (A)
